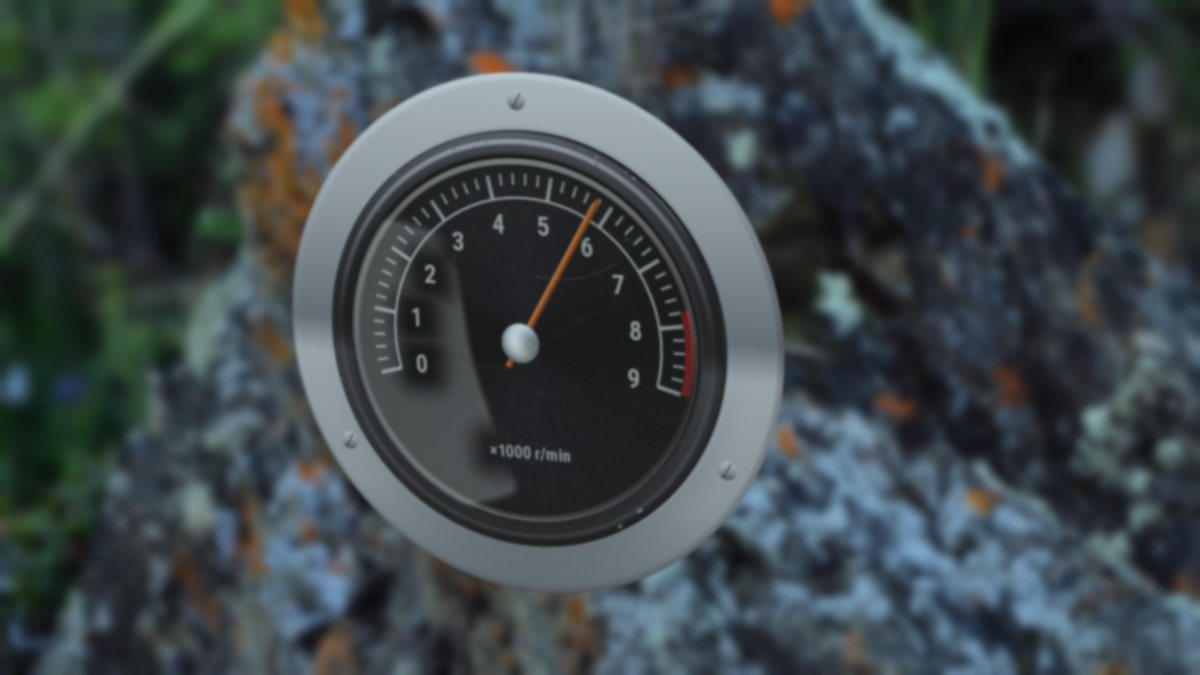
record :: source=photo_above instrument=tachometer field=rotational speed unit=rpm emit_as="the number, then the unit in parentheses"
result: 5800 (rpm)
